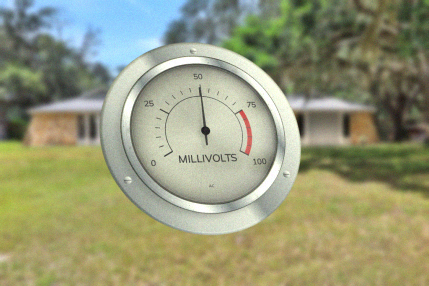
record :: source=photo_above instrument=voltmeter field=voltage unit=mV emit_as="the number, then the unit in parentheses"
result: 50 (mV)
